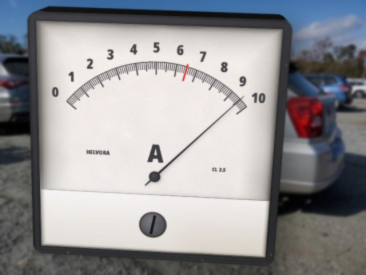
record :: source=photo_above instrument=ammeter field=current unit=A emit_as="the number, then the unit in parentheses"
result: 9.5 (A)
